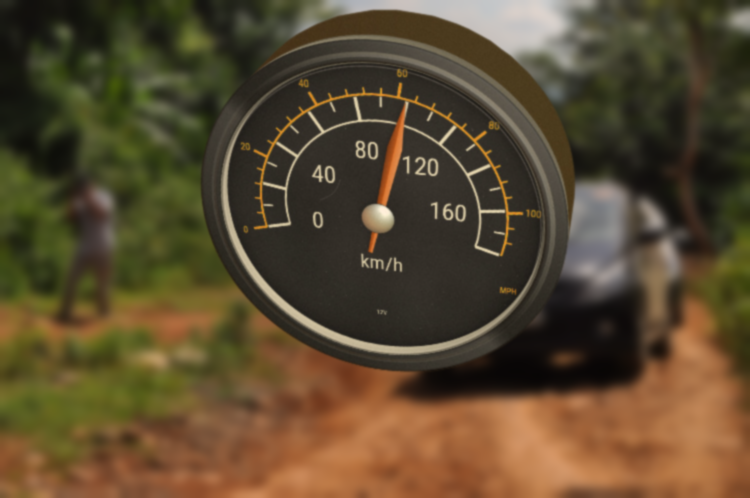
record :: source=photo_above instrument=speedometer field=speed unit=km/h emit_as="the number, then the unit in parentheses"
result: 100 (km/h)
